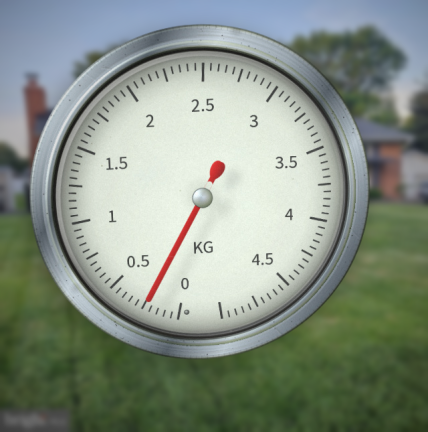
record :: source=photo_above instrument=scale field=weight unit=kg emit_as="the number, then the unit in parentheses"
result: 0.25 (kg)
